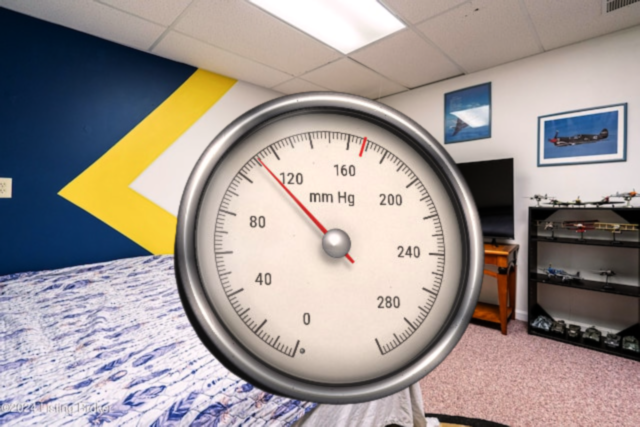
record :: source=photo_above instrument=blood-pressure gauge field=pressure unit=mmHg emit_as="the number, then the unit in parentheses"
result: 110 (mmHg)
